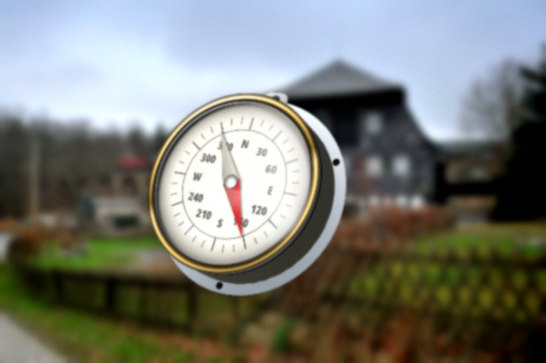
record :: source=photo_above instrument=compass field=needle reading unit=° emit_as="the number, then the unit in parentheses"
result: 150 (°)
